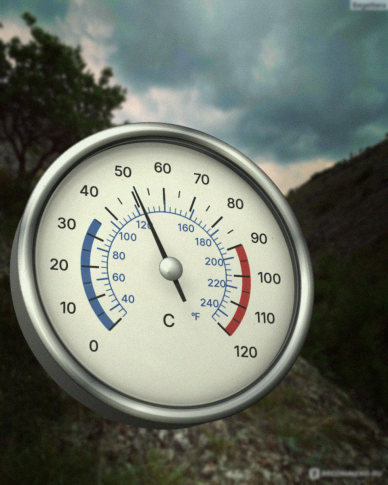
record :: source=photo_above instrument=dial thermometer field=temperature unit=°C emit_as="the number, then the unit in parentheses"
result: 50 (°C)
